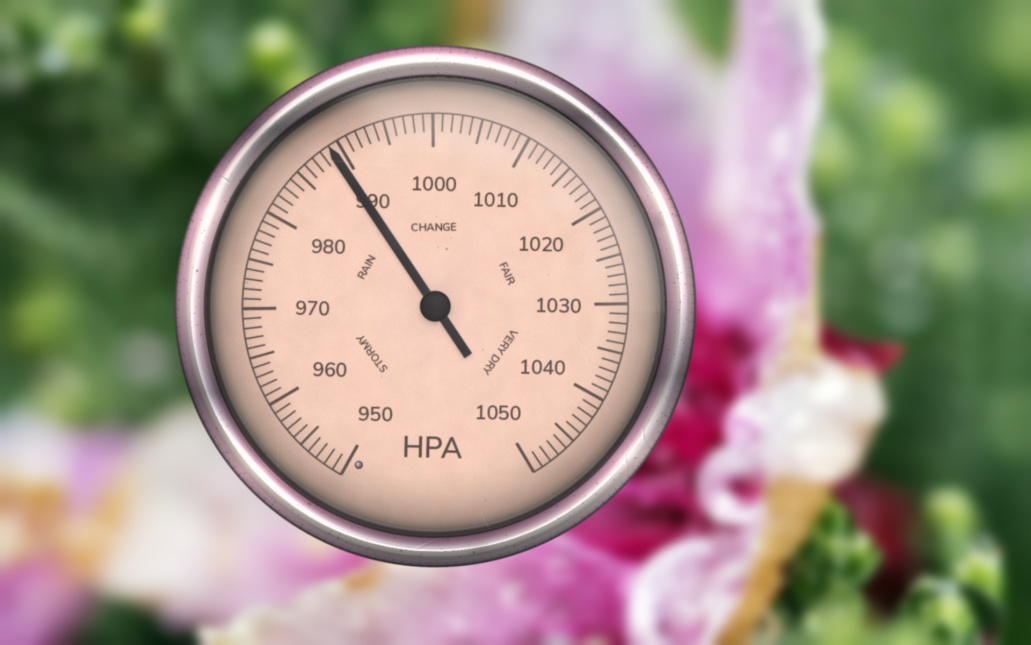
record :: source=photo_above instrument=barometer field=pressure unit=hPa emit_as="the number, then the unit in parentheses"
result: 989 (hPa)
